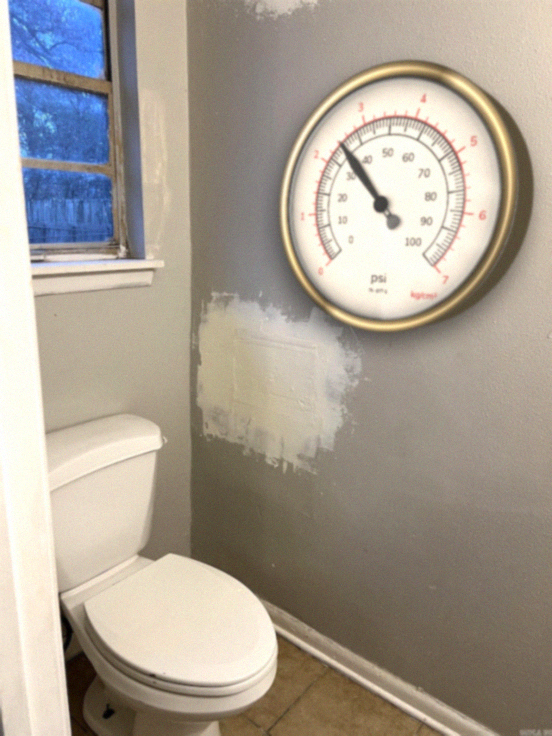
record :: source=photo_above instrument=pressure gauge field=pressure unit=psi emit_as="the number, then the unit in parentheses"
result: 35 (psi)
